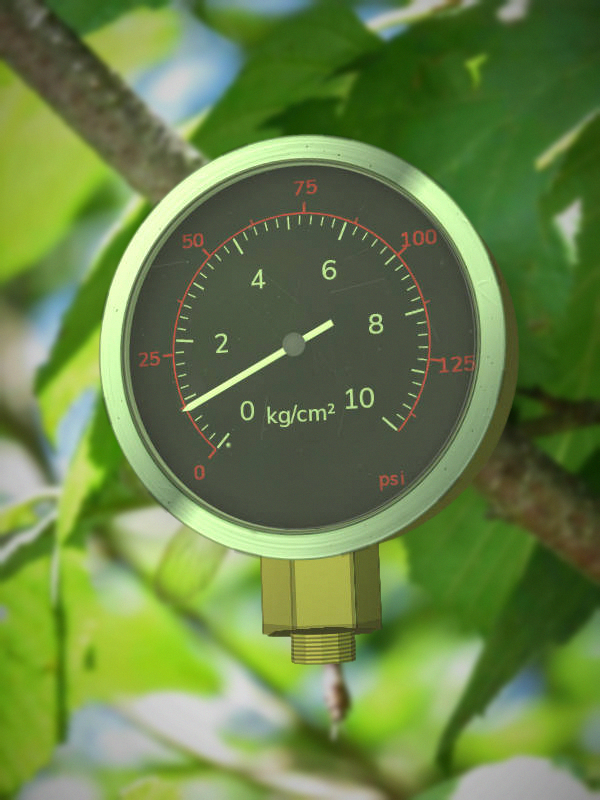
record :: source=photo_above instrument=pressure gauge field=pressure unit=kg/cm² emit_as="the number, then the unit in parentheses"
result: 0.8 (kg/cm²)
